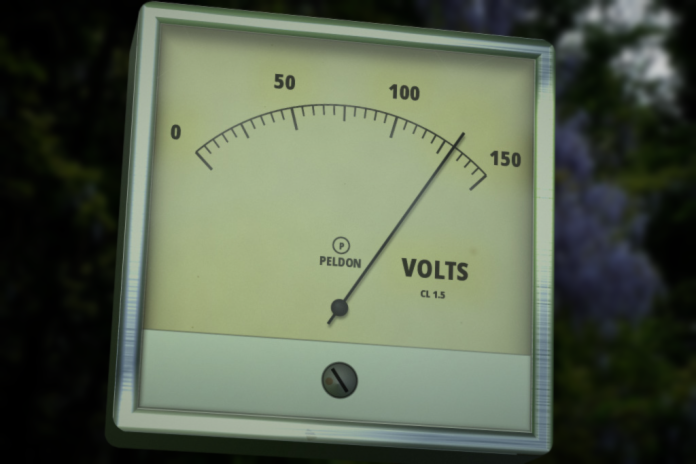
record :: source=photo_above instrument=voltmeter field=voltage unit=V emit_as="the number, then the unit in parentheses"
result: 130 (V)
